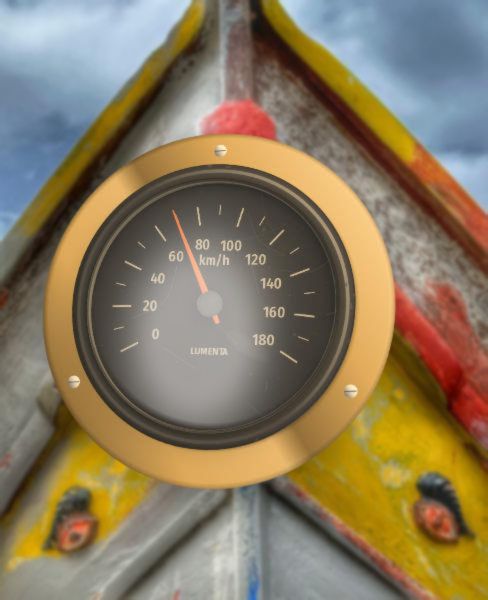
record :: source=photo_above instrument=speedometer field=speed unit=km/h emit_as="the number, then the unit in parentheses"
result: 70 (km/h)
